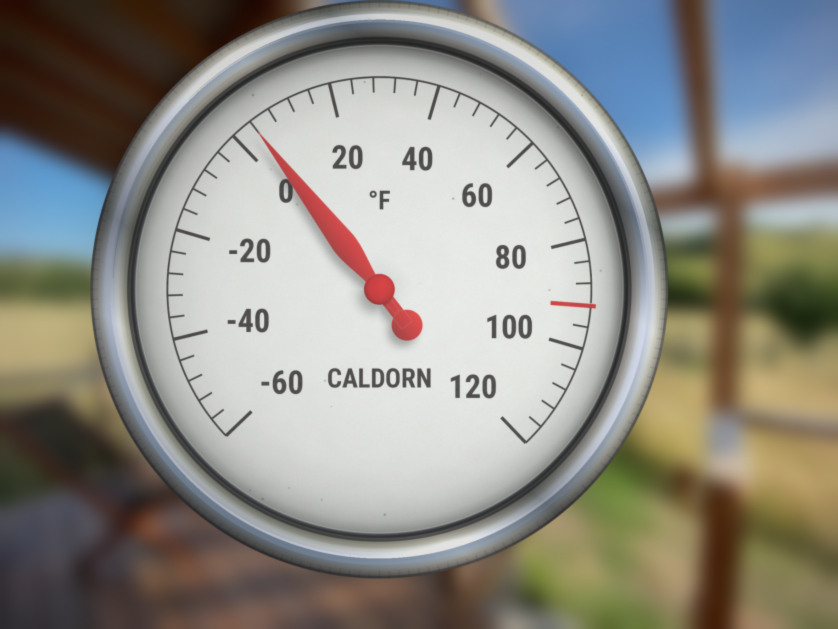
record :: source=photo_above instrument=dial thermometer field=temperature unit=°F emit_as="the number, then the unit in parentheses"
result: 4 (°F)
